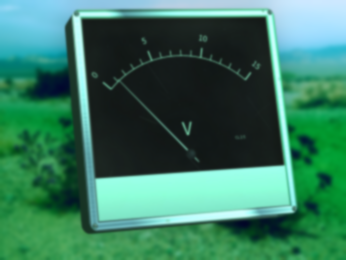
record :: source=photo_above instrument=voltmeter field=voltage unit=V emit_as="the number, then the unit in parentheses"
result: 1 (V)
